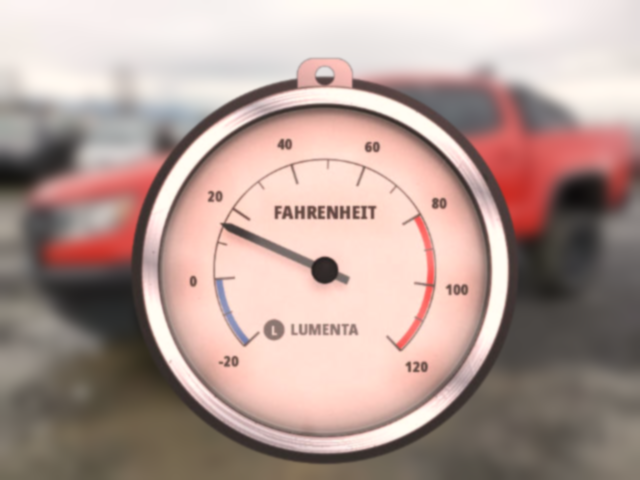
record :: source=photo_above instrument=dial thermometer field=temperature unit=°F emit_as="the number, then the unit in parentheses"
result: 15 (°F)
